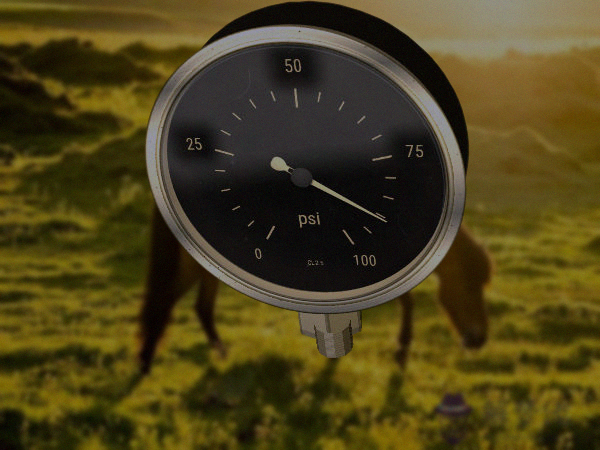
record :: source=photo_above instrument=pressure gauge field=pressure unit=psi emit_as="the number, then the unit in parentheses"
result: 90 (psi)
